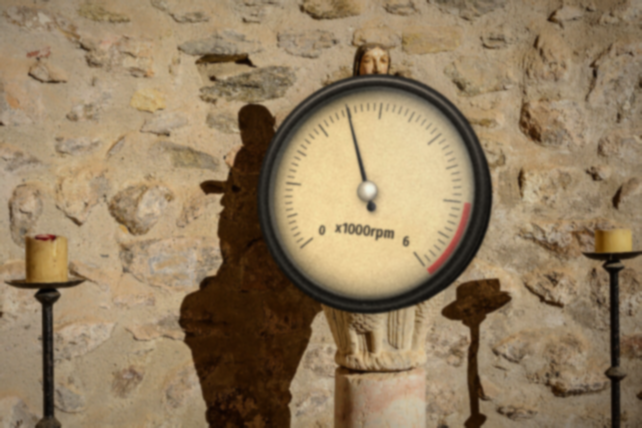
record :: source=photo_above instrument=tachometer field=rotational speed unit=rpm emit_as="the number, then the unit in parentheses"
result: 2500 (rpm)
